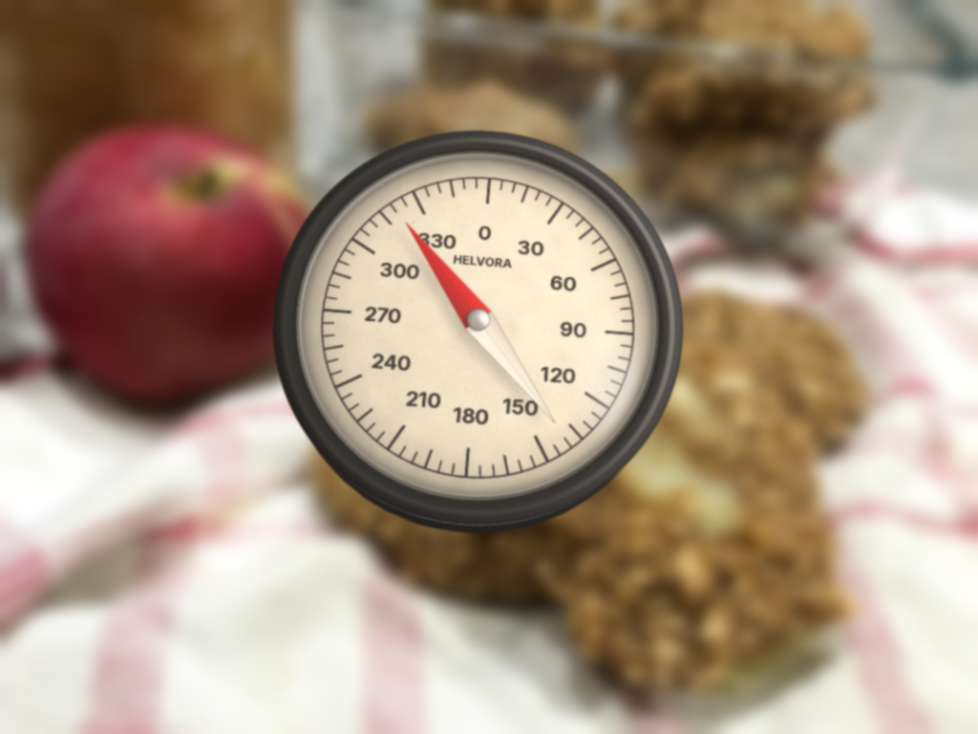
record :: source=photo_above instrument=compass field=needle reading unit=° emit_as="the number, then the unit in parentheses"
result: 320 (°)
